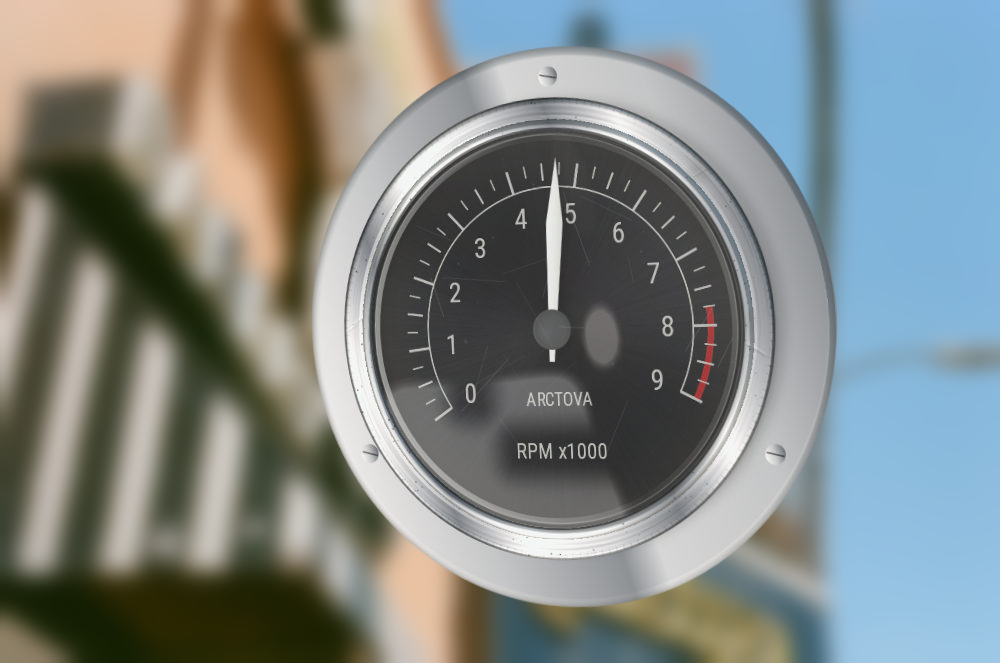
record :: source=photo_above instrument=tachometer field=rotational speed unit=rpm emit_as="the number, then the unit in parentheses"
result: 4750 (rpm)
